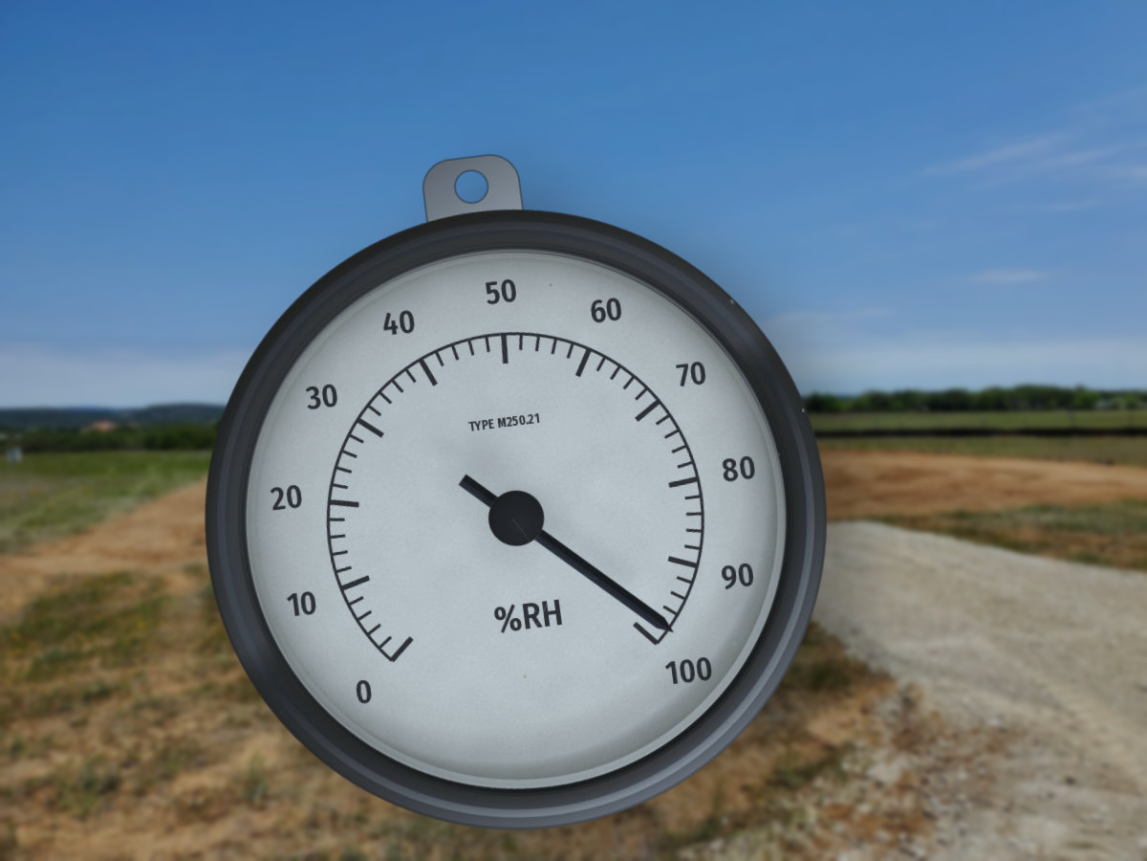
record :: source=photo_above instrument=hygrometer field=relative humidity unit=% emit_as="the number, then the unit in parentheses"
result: 98 (%)
